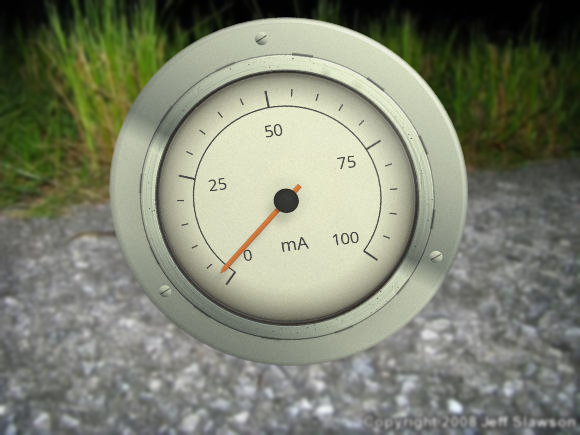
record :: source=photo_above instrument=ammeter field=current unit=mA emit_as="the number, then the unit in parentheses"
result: 2.5 (mA)
